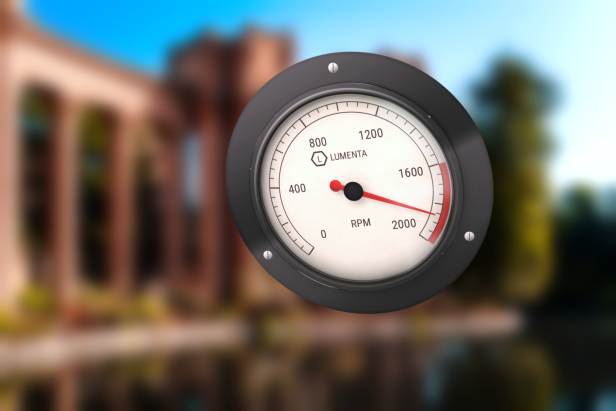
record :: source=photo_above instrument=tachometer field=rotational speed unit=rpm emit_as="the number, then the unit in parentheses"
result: 1850 (rpm)
